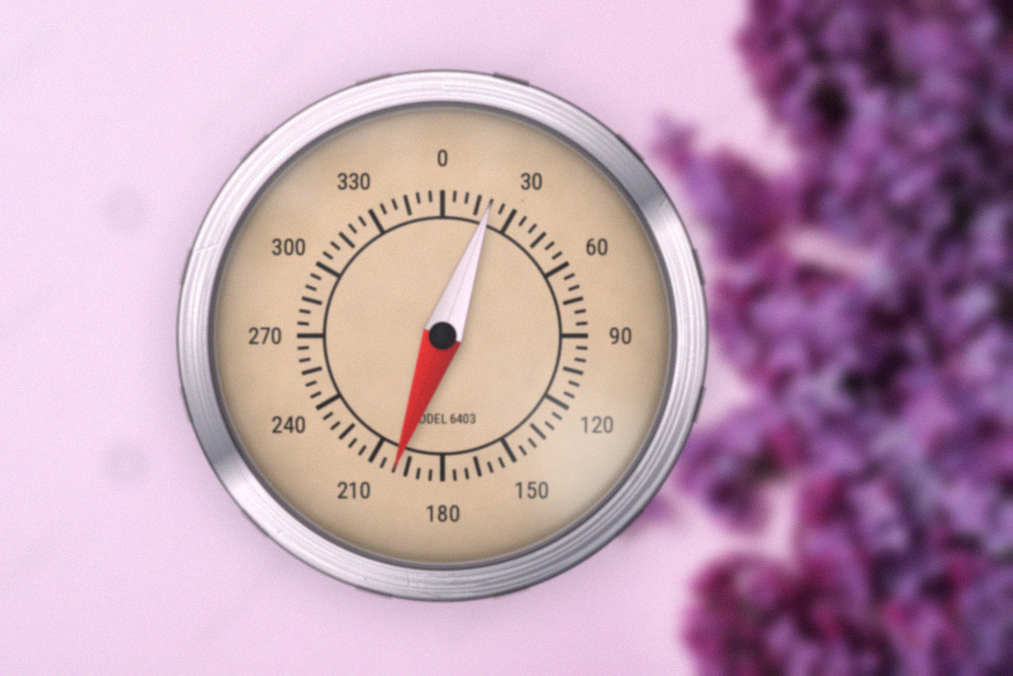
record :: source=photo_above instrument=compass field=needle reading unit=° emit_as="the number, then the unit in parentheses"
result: 200 (°)
